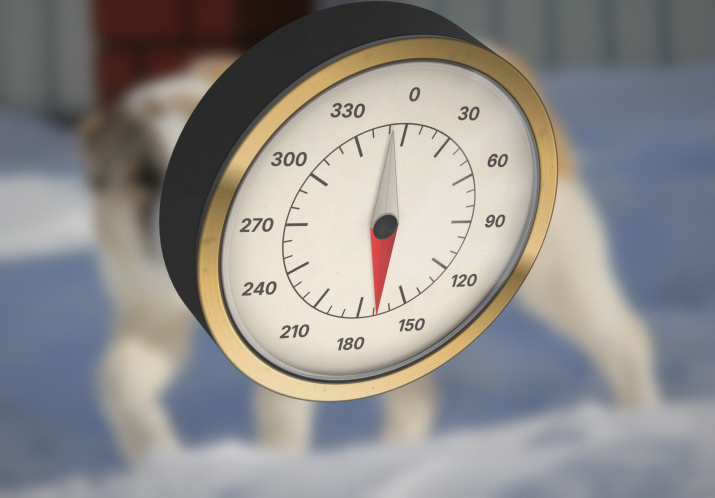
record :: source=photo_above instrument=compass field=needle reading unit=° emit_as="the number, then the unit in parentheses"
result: 170 (°)
